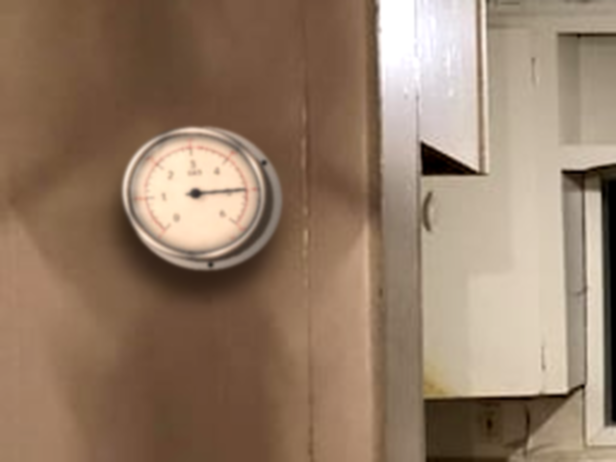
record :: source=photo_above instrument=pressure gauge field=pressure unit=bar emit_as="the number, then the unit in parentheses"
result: 5 (bar)
